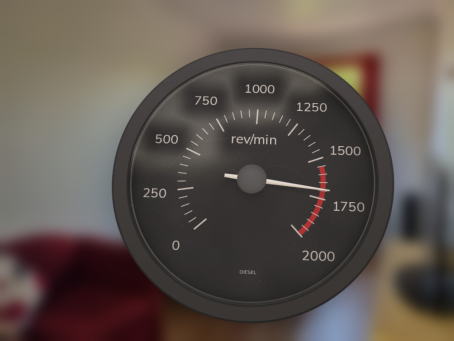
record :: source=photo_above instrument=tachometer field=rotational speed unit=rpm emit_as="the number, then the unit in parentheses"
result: 1700 (rpm)
